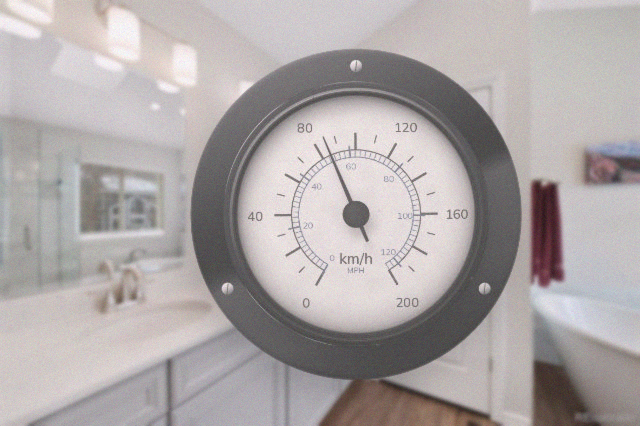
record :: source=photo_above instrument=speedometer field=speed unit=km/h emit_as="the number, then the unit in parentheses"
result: 85 (km/h)
